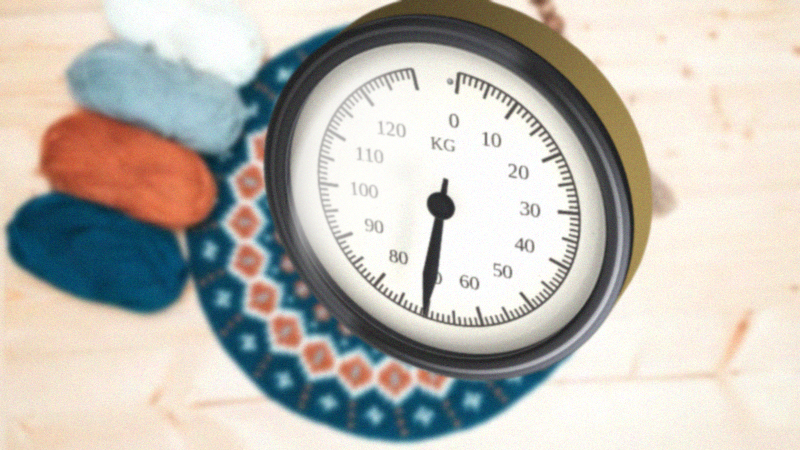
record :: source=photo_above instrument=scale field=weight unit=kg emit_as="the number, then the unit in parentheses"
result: 70 (kg)
